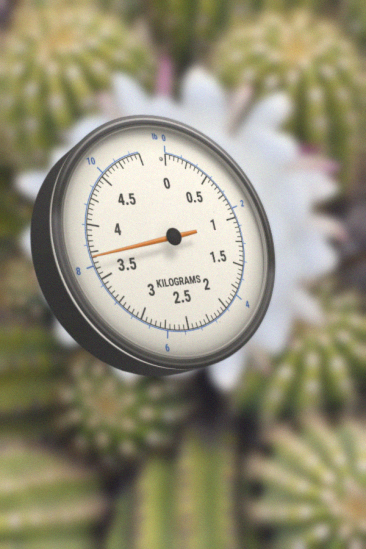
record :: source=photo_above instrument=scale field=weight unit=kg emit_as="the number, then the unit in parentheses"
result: 3.7 (kg)
